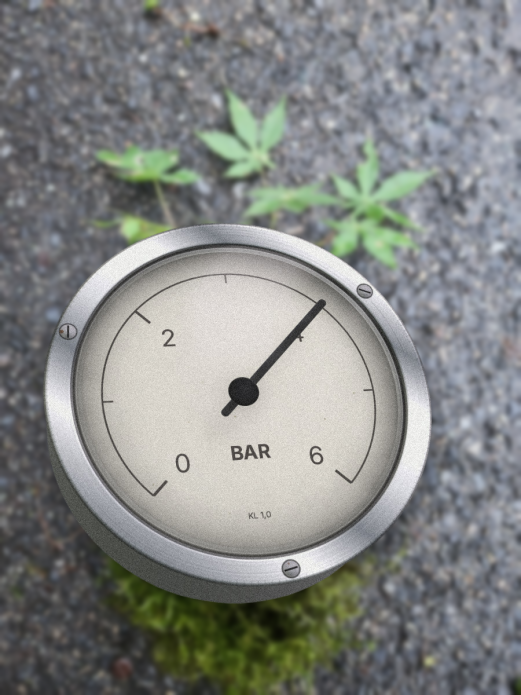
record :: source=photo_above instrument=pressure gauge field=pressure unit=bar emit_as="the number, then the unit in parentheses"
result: 4 (bar)
